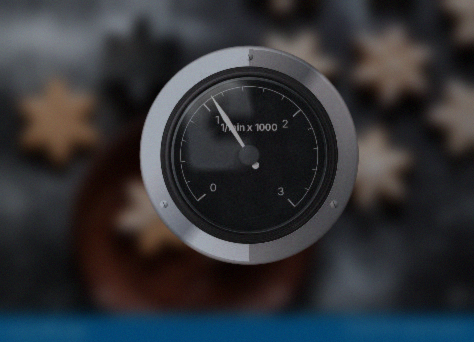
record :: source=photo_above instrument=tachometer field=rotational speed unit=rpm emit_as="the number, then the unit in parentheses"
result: 1100 (rpm)
